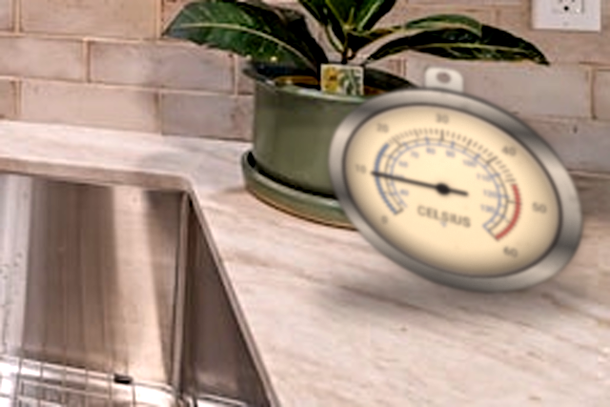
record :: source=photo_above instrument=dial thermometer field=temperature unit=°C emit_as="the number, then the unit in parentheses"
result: 10 (°C)
